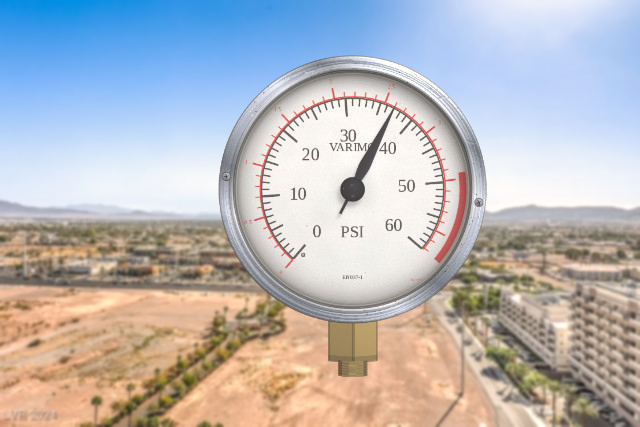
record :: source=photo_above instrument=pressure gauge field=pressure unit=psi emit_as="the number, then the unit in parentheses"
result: 37 (psi)
